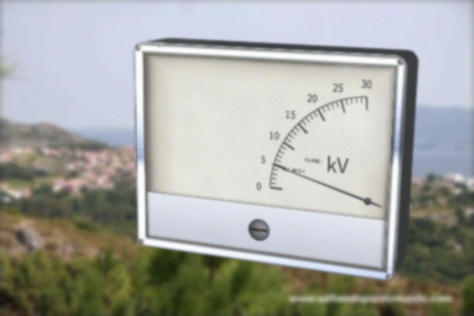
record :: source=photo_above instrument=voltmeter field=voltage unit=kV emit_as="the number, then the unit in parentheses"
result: 5 (kV)
